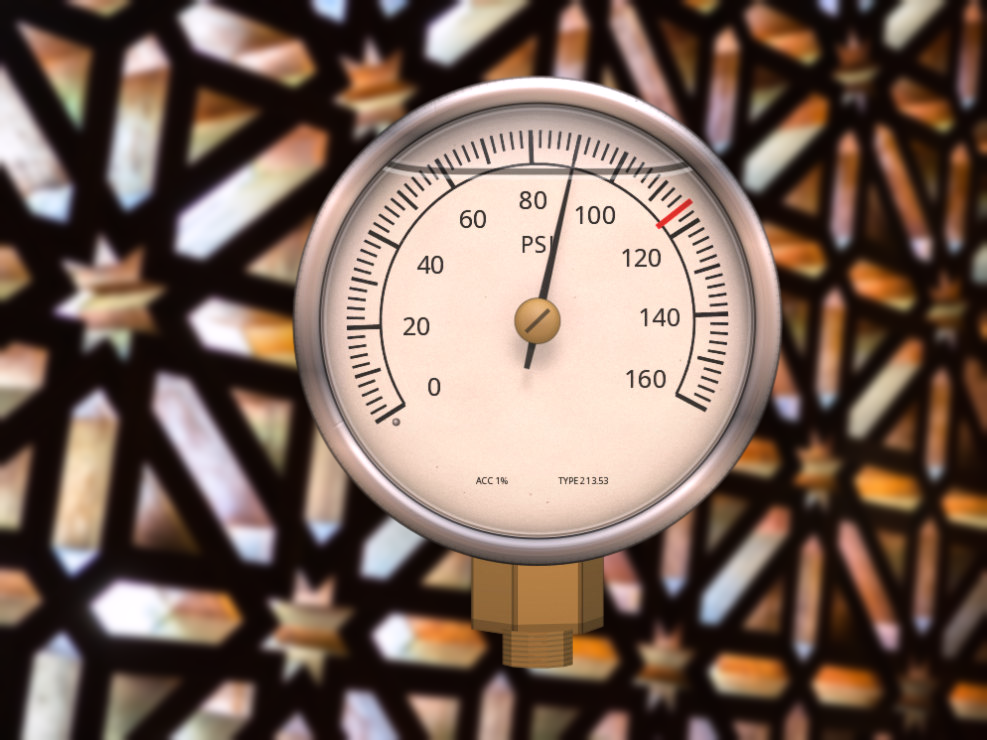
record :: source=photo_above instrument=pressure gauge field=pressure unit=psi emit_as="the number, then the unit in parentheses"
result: 90 (psi)
